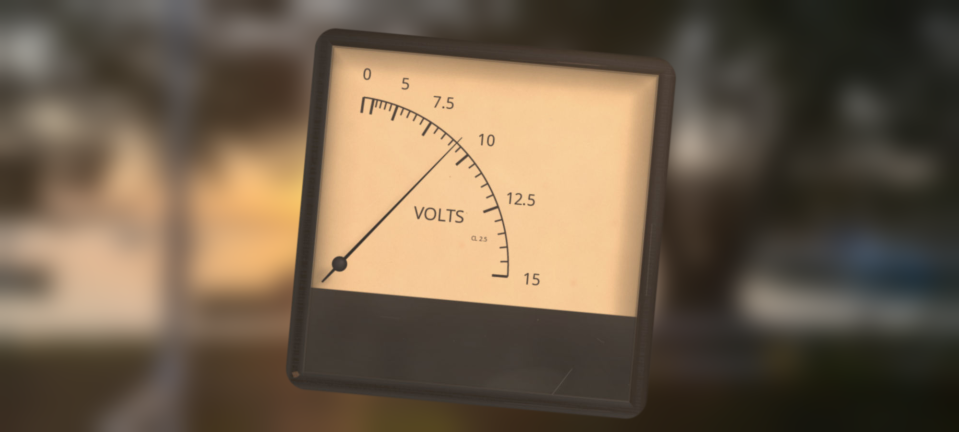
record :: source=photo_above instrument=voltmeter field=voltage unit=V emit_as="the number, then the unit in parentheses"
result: 9.25 (V)
